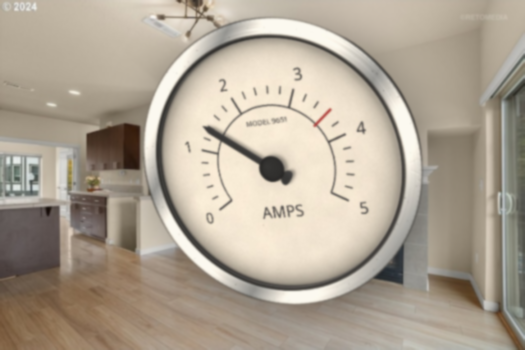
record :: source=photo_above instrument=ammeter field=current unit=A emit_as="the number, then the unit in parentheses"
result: 1.4 (A)
